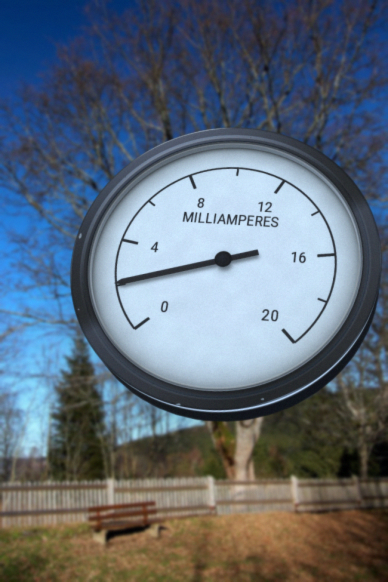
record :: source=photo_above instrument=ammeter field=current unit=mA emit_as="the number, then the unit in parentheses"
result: 2 (mA)
